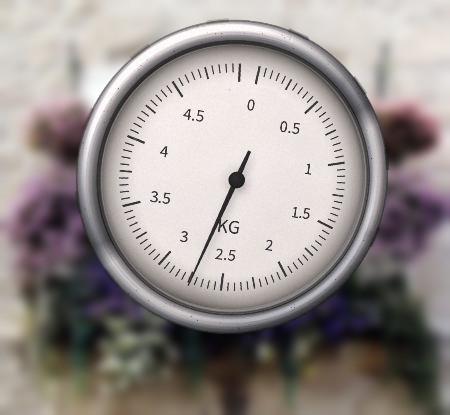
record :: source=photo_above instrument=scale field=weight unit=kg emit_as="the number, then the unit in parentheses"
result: 2.75 (kg)
